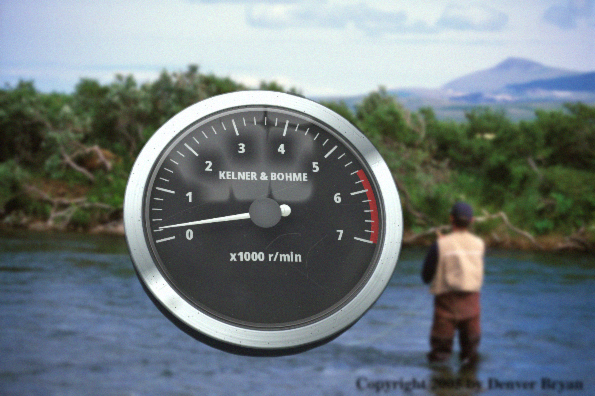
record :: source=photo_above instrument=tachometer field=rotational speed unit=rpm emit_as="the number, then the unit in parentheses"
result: 200 (rpm)
